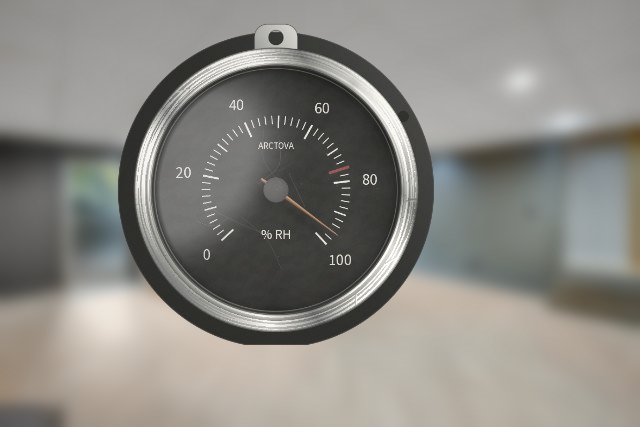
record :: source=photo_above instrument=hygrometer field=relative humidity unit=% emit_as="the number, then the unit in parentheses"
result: 96 (%)
